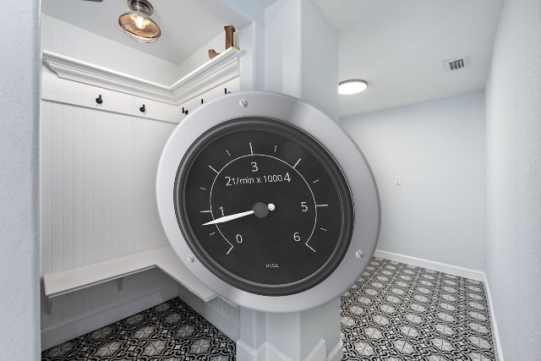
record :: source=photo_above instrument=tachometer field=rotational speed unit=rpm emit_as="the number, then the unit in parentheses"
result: 750 (rpm)
